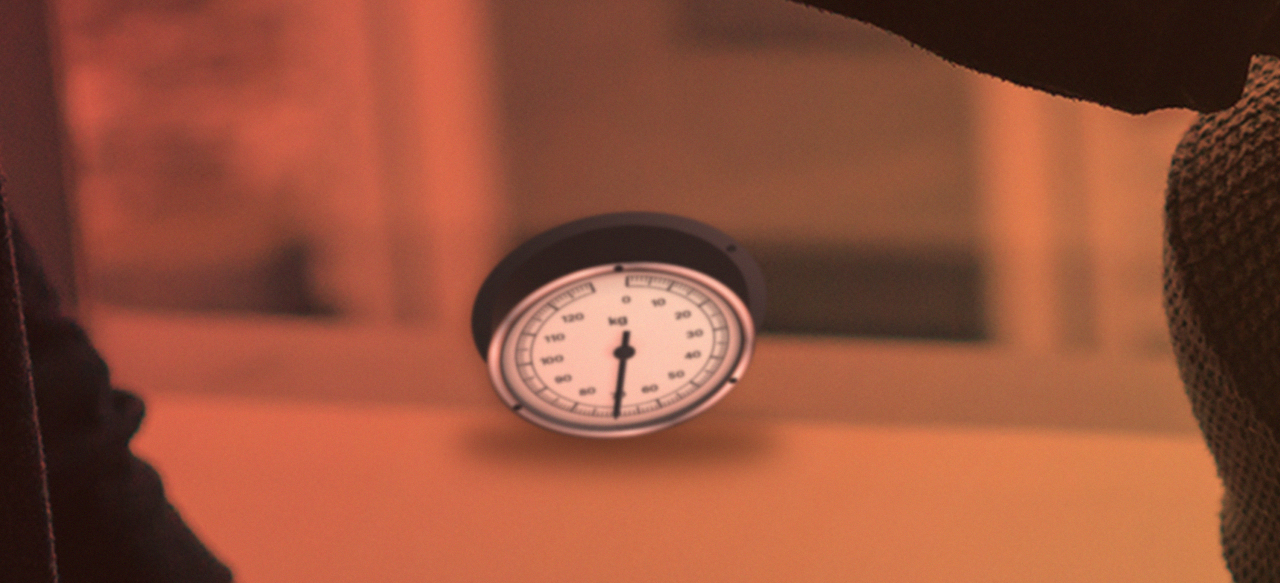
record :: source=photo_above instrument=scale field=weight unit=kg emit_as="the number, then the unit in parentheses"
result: 70 (kg)
